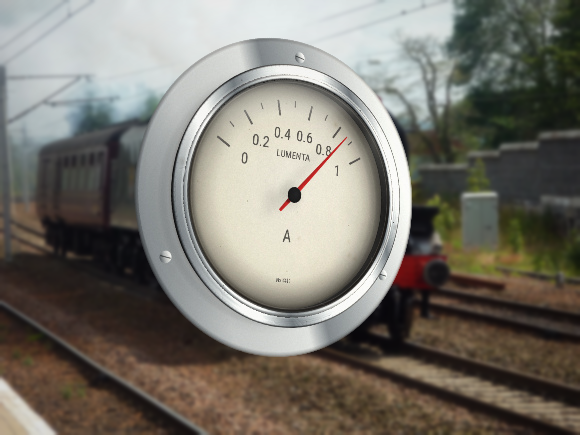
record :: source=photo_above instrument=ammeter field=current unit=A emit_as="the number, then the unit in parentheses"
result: 0.85 (A)
